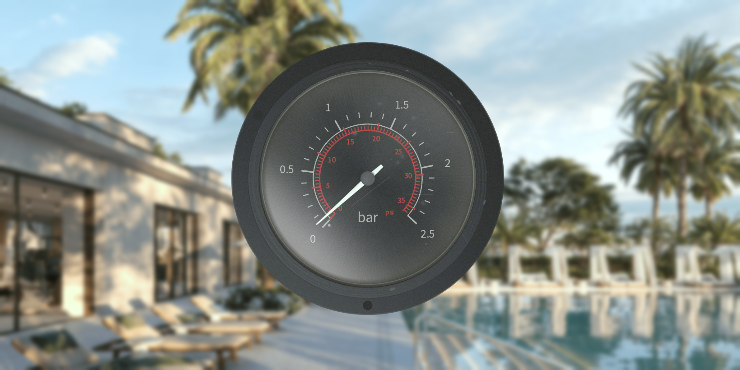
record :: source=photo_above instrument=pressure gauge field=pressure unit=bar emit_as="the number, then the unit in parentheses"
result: 0.05 (bar)
